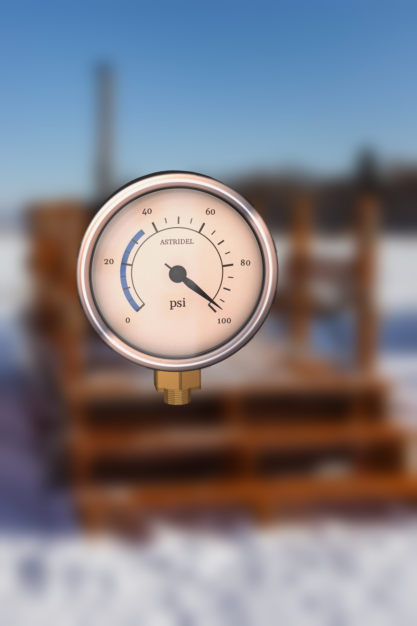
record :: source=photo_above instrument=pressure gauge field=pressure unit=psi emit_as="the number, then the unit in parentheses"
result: 97.5 (psi)
